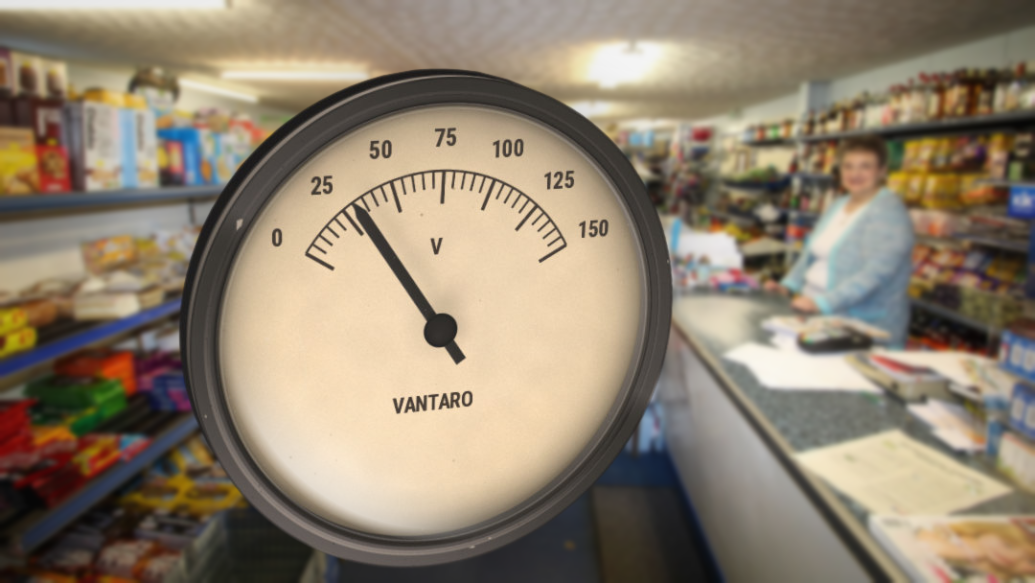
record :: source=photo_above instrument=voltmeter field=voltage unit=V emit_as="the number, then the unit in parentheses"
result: 30 (V)
